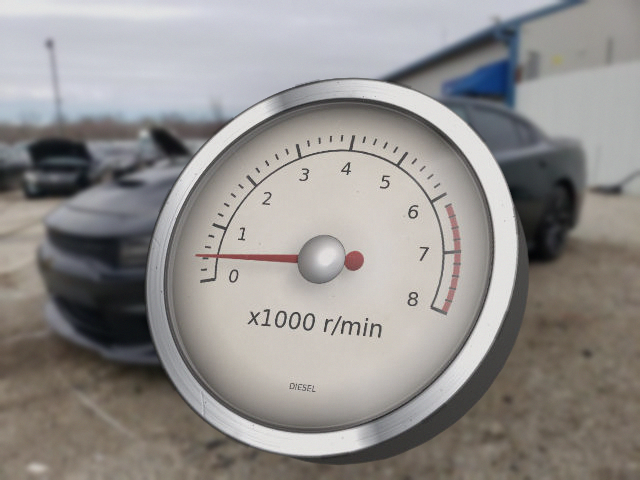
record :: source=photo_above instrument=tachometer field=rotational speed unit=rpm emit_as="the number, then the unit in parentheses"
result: 400 (rpm)
